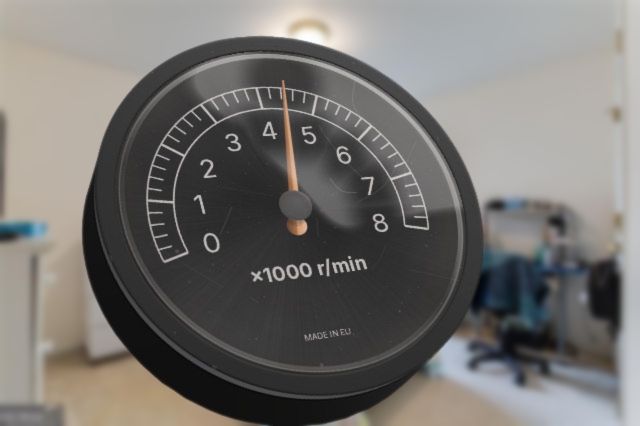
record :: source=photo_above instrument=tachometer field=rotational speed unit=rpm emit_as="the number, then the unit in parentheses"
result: 4400 (rpm)
